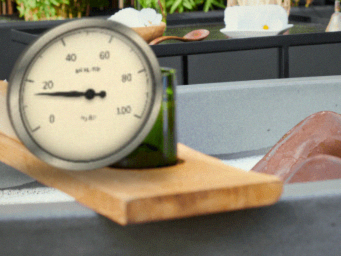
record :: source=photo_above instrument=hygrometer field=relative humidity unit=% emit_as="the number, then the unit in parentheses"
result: 15 (%)
